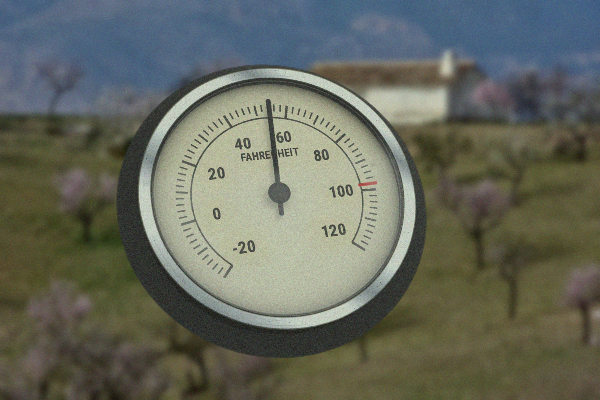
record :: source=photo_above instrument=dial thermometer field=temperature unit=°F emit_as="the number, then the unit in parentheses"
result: 54 (°F)
